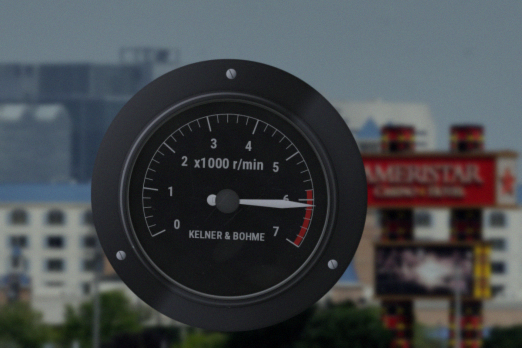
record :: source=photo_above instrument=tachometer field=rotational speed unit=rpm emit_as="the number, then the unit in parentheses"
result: 6100 (rpm)
